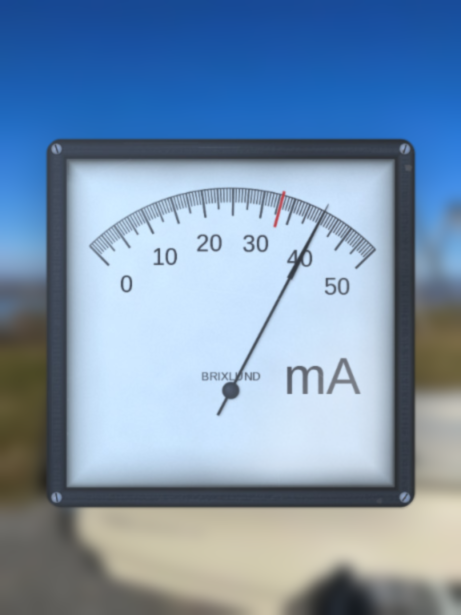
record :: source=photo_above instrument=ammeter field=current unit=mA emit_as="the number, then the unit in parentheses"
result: 40 (mA)
